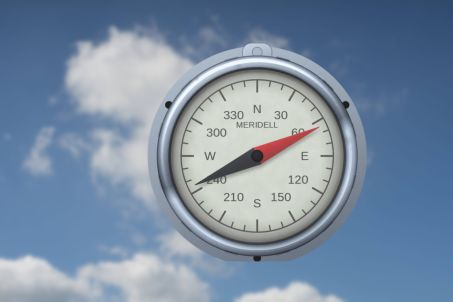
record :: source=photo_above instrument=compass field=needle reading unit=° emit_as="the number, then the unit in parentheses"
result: 65 (°)
